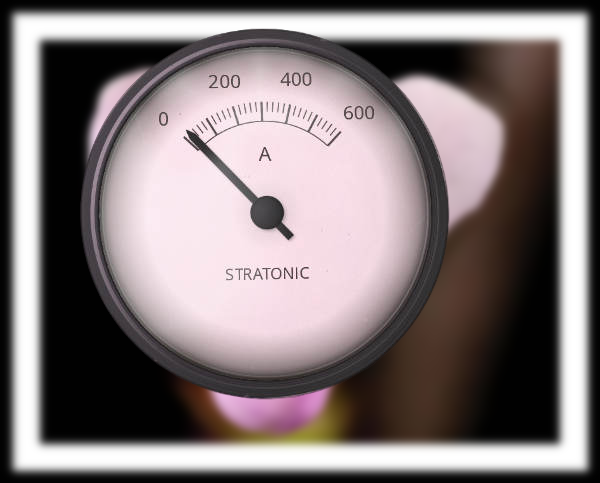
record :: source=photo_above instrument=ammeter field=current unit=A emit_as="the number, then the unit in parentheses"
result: 20 (A)
